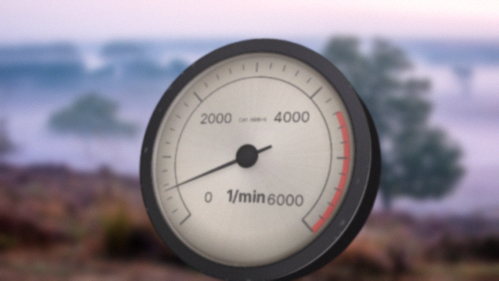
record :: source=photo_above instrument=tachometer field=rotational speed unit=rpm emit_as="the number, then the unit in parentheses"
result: 500 (rpm)
